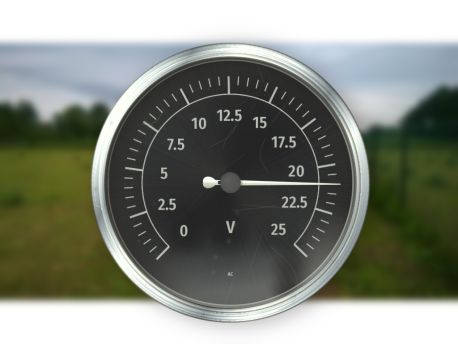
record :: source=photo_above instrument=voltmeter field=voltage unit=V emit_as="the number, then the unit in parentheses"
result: 21 (V)
